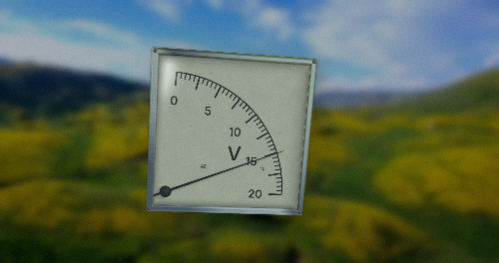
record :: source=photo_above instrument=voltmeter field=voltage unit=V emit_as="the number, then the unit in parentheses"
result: 15 (V)
